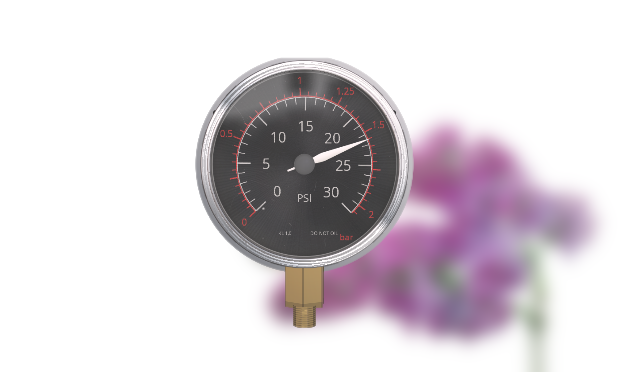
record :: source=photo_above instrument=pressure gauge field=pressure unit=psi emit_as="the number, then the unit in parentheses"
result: 22.5 (psi)
